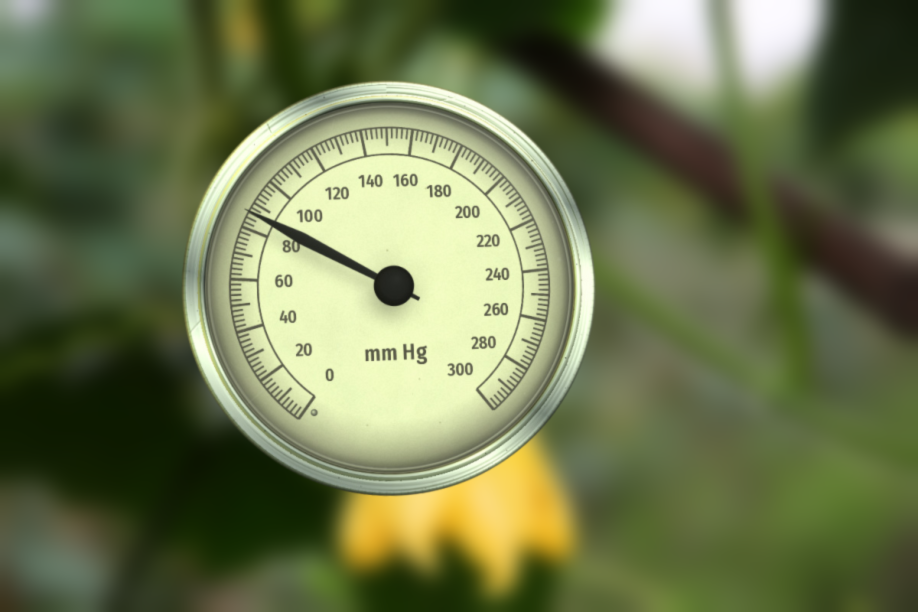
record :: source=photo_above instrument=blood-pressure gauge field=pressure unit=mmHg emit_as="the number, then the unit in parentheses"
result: 86 (mmHg)
